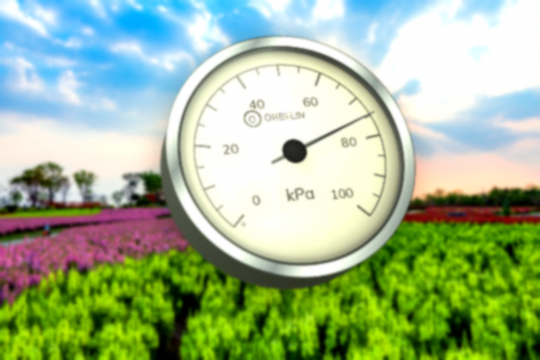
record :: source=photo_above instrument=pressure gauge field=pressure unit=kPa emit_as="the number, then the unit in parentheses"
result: 75 (kPa)
